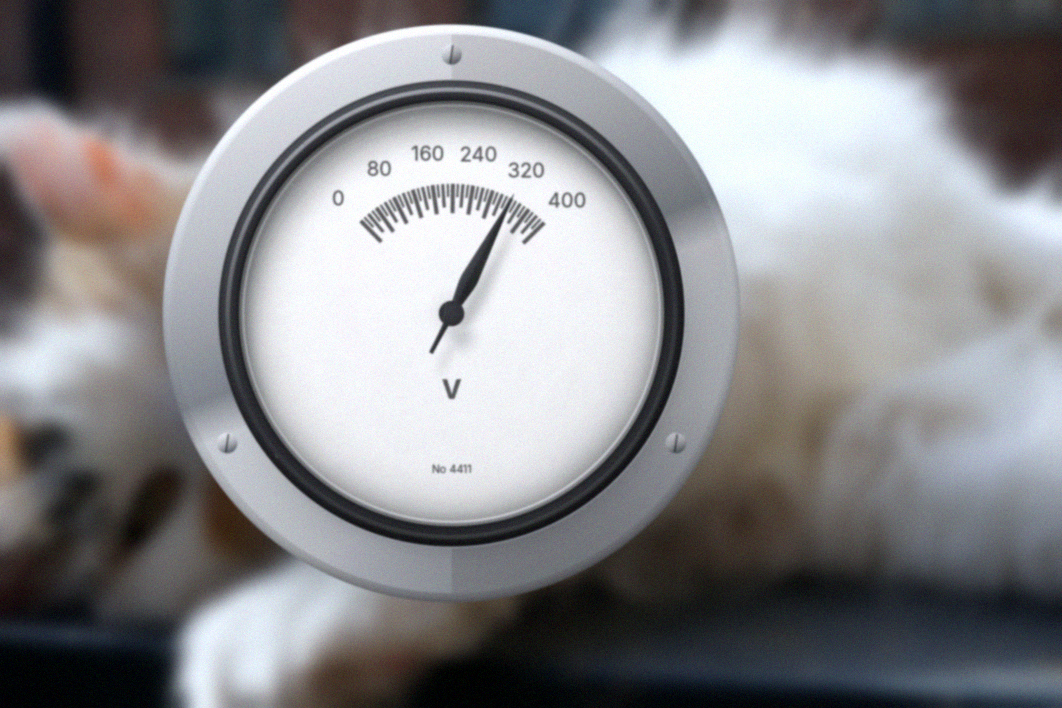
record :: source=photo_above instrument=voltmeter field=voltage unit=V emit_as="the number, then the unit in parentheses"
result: 320 (V)
